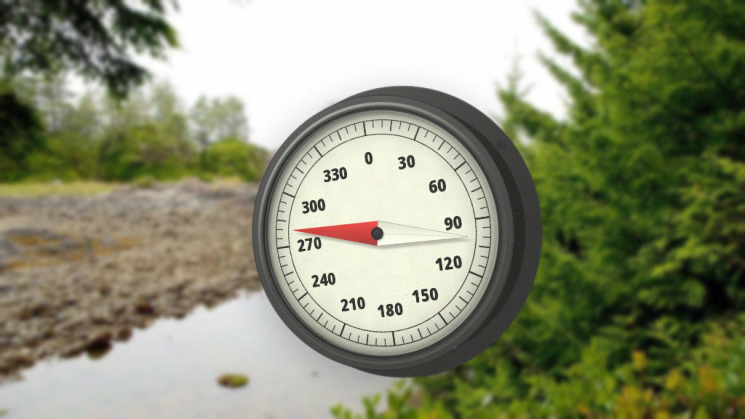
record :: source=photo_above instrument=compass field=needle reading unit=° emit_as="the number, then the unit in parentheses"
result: 280 (°)
